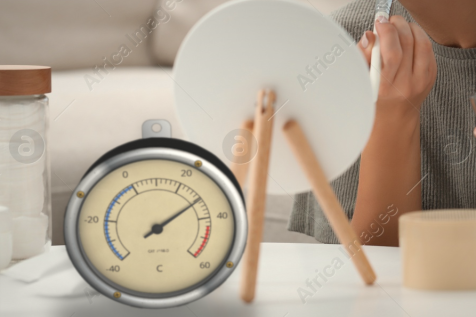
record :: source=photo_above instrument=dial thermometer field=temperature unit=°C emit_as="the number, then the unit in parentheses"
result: 30 (°C)
